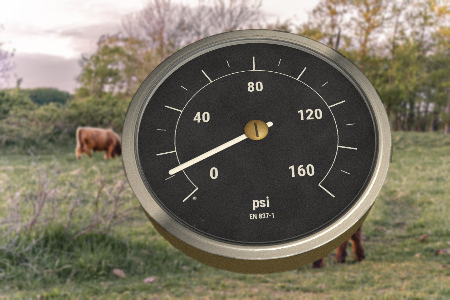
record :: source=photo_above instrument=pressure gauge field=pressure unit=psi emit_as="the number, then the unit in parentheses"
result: 10 (psi)
